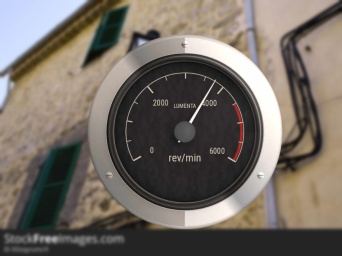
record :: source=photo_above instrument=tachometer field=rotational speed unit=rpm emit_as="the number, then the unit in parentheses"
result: 3750 (rpm)
